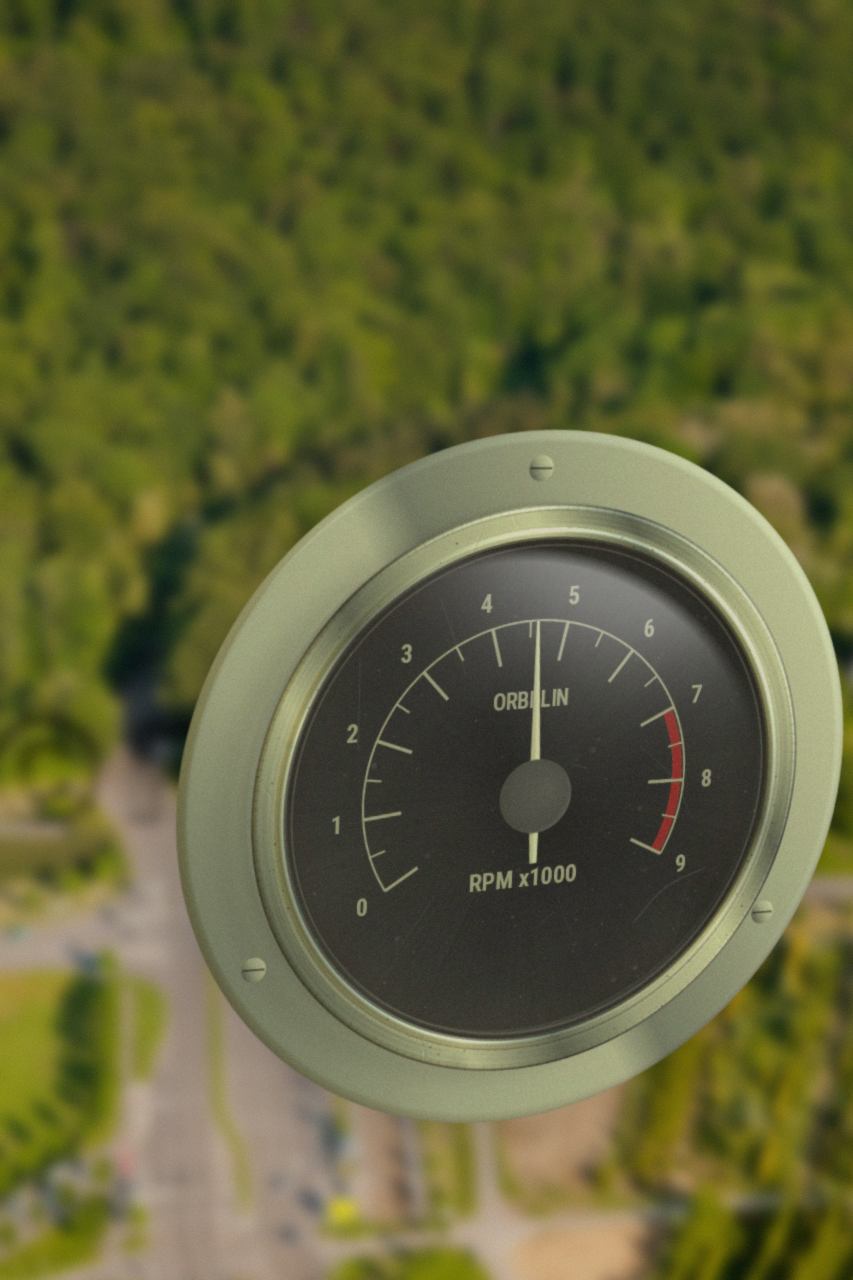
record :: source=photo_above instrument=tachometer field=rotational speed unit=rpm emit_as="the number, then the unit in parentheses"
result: 4500 (rpm)
